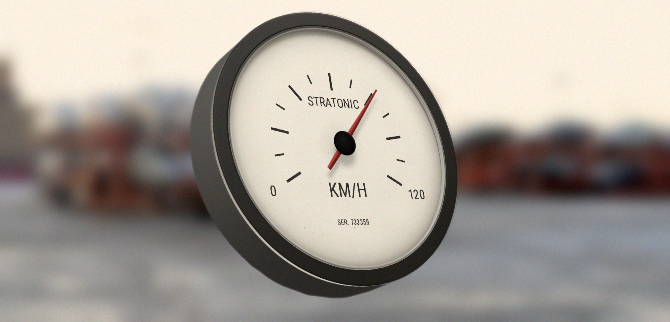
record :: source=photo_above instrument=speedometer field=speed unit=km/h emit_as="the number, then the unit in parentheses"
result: 80 (km/h)
